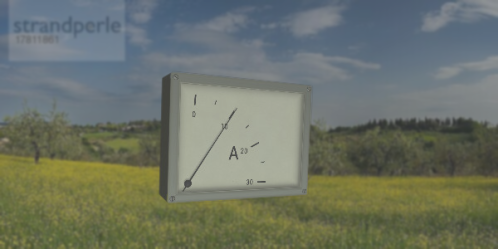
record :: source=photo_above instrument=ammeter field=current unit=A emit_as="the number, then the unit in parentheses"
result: 10 (A)
